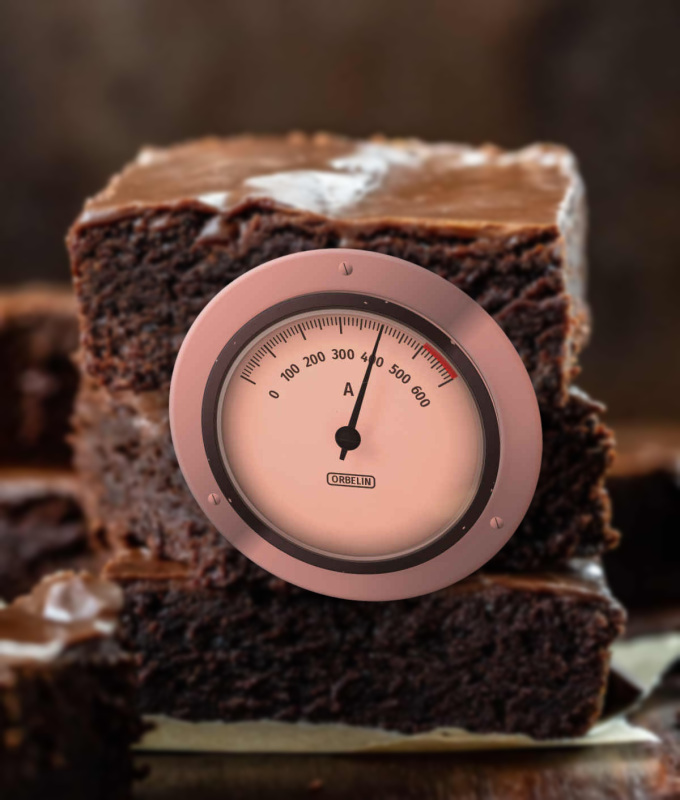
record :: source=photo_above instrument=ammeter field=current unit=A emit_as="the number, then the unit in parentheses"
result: 400 (A)
